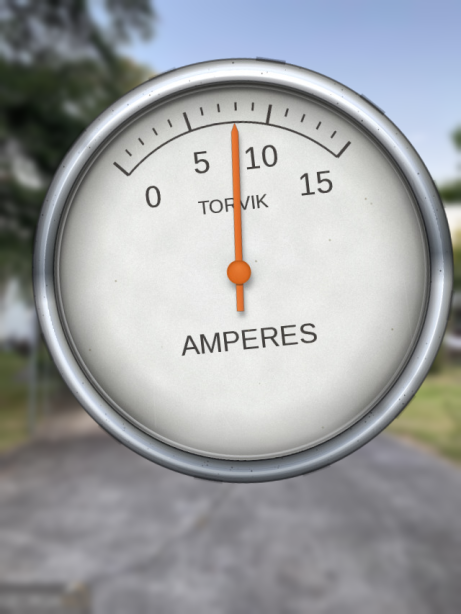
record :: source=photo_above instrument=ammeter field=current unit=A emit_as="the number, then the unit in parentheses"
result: 8 (A)
